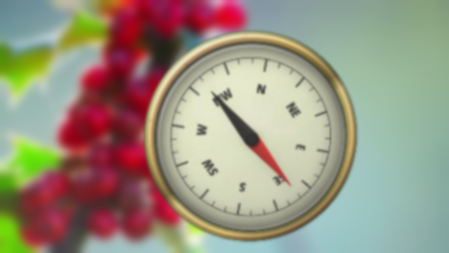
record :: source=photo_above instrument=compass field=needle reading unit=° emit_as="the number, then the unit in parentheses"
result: 130 (°)
